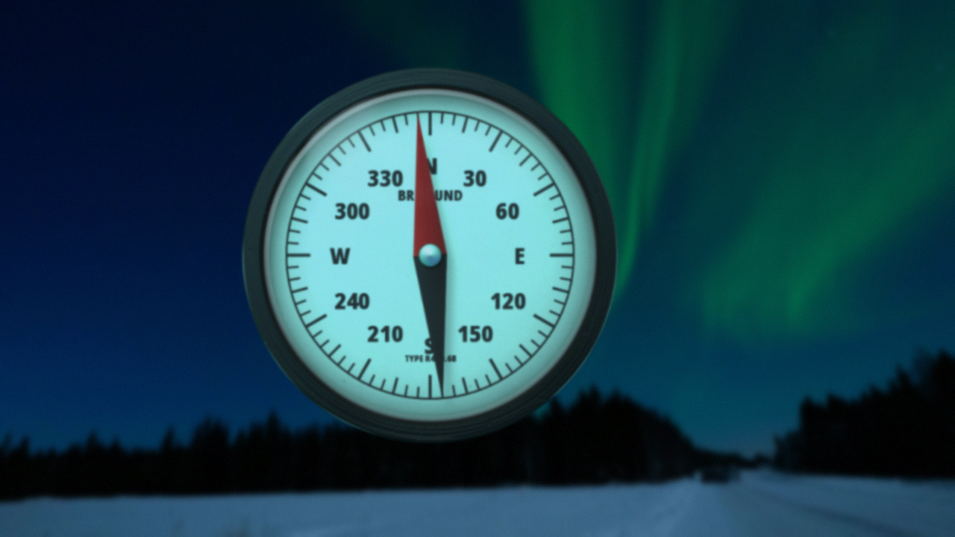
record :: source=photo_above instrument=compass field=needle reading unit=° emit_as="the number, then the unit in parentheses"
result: 355 (°)
